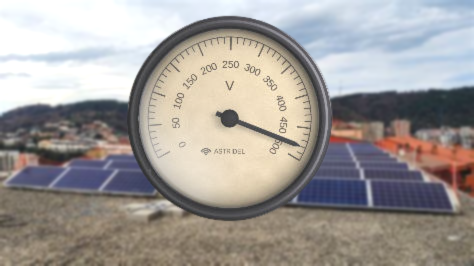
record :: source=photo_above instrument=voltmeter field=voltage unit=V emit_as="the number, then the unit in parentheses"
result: 480 (V)
